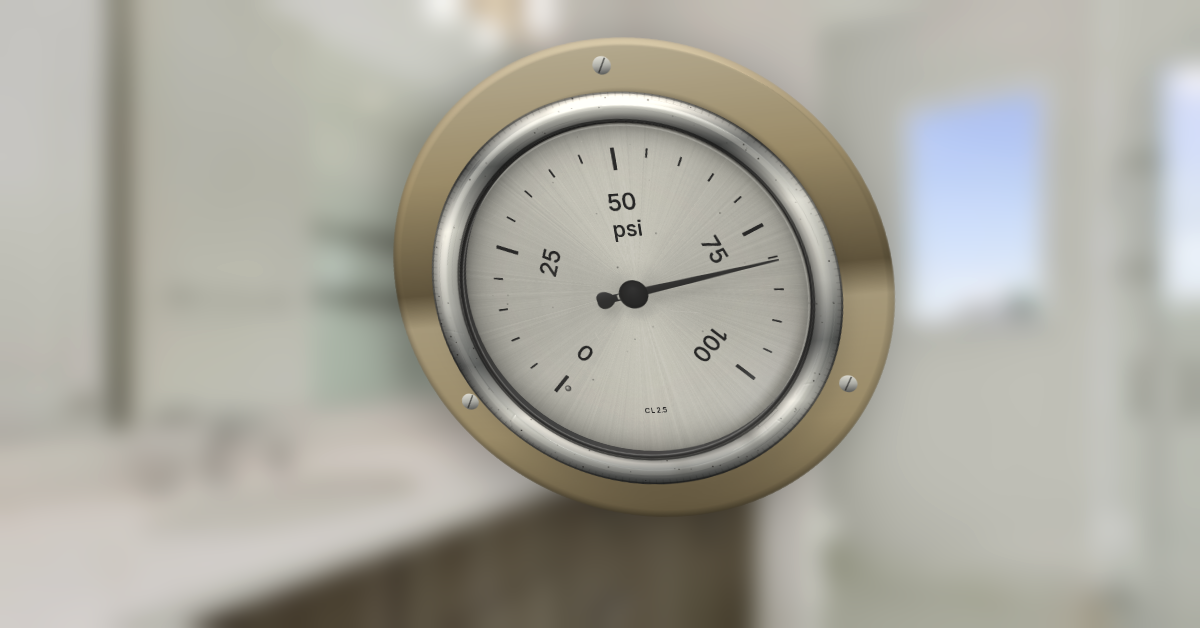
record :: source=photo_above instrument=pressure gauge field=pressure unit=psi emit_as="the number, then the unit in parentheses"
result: 80 (psi)
